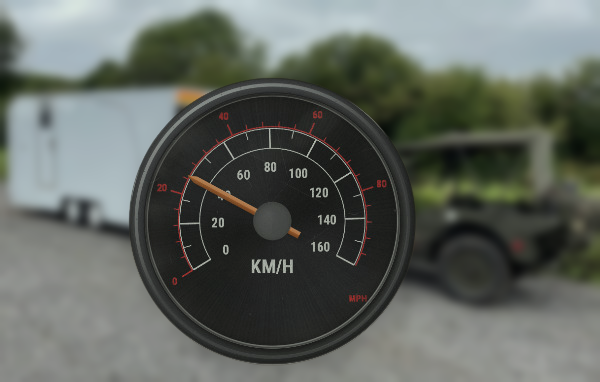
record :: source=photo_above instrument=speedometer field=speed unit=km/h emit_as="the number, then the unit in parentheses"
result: 40 (km/h)
